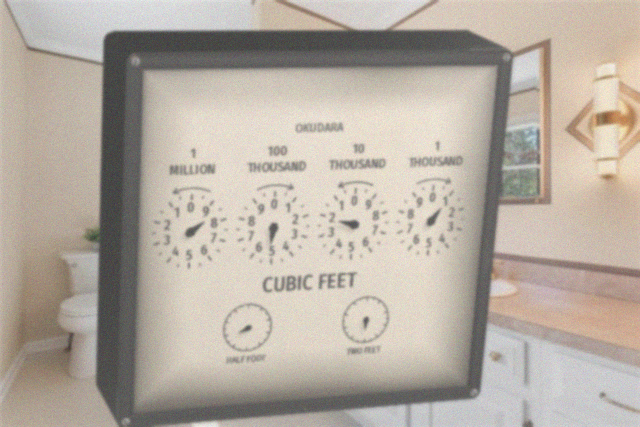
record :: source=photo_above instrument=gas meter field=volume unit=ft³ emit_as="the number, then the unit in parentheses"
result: 852100 (ft³)
